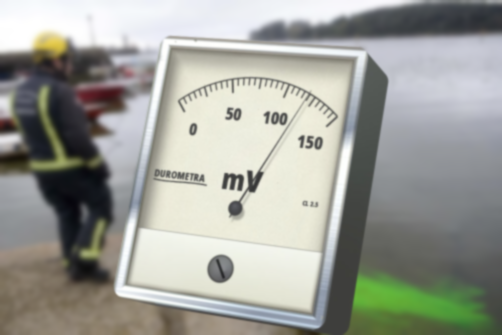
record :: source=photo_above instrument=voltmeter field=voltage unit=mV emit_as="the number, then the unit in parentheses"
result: 120 (mV)
